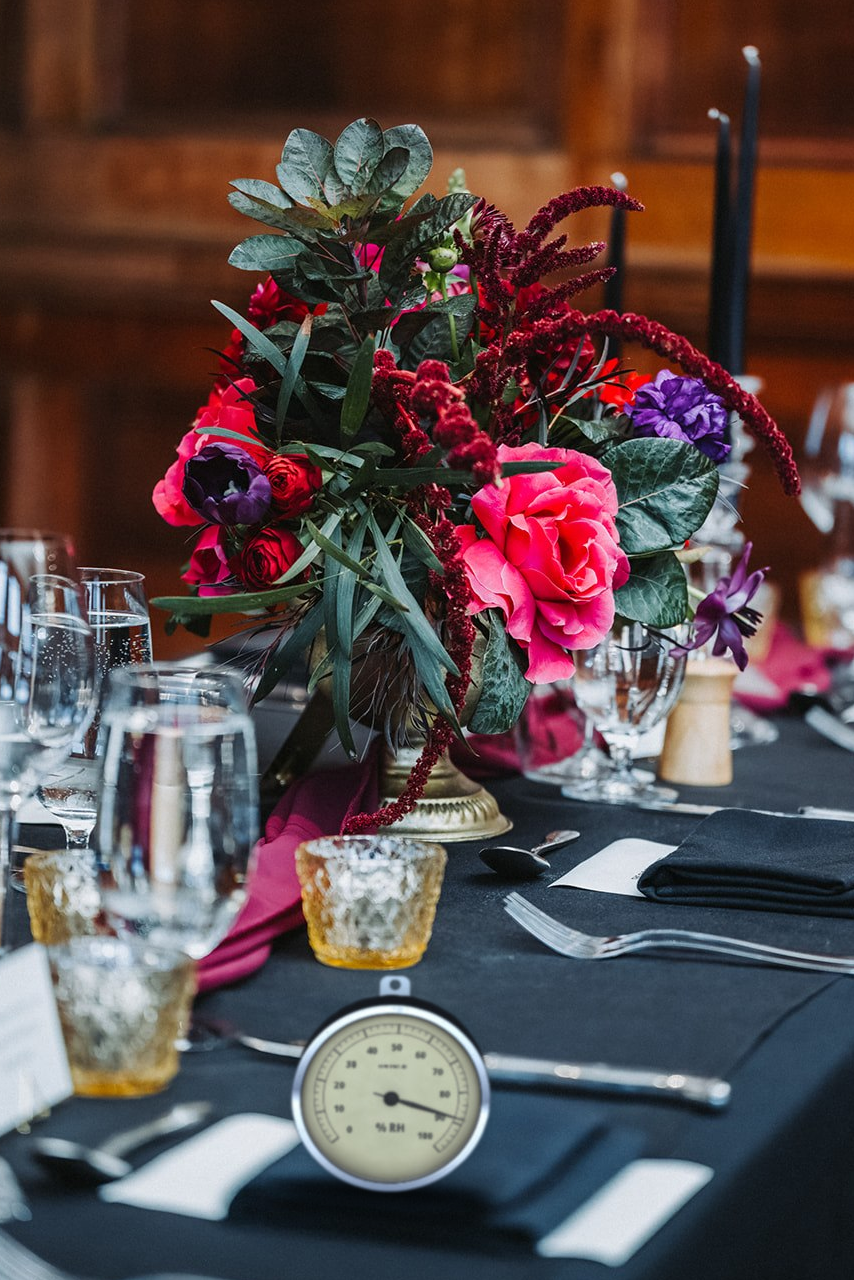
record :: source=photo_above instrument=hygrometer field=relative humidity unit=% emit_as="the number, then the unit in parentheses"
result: 88 (%)
